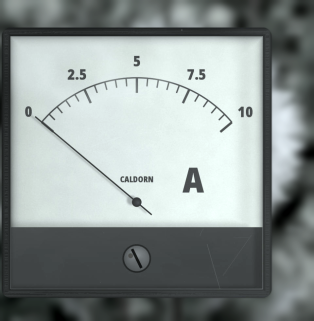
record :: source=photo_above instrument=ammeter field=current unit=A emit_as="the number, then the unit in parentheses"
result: 0 (A)
